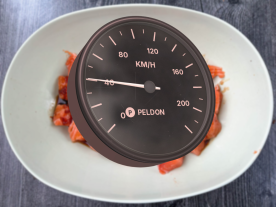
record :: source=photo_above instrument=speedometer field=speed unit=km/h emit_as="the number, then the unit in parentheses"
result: 40 (km/h)
